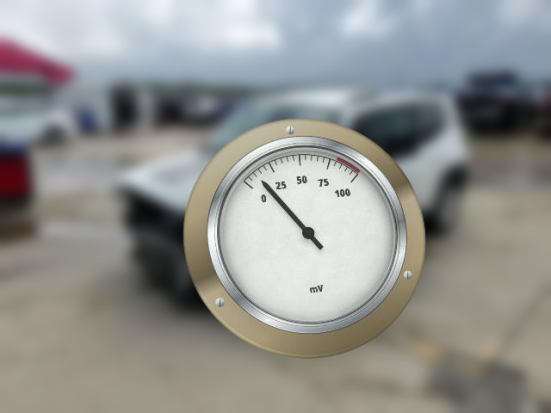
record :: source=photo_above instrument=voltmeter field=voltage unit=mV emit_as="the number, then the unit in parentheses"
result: 10 (mV)
